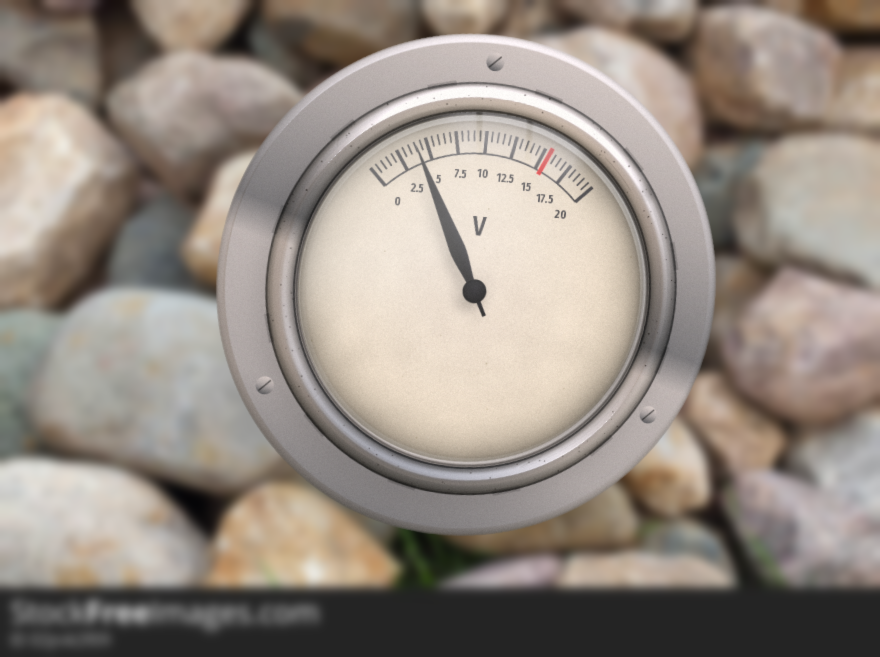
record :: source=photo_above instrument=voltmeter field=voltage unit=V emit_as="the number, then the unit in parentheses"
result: 4 (V)
